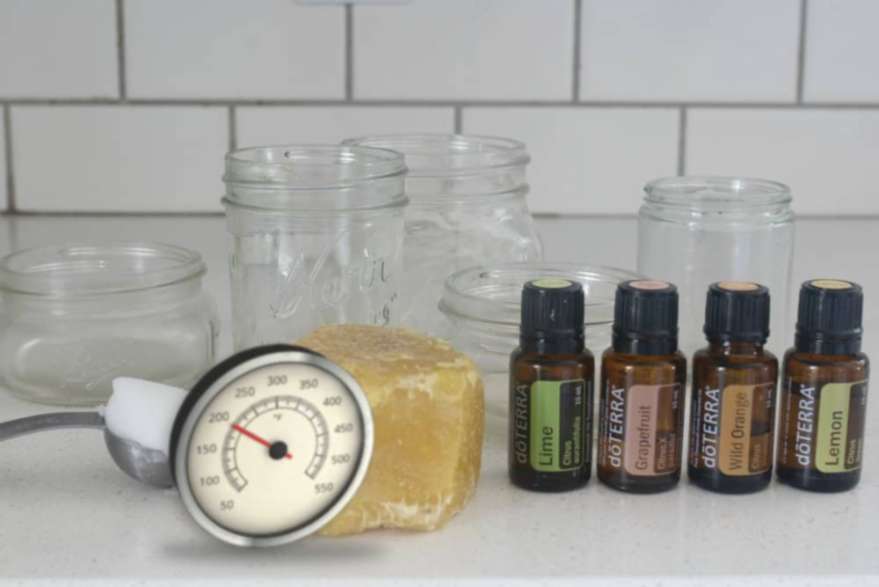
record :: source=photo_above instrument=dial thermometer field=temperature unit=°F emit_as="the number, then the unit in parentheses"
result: 200 (°F)
